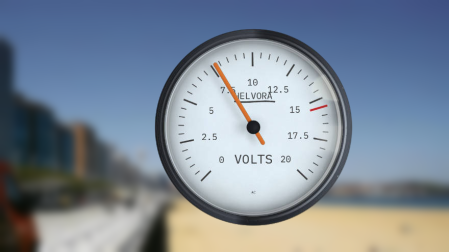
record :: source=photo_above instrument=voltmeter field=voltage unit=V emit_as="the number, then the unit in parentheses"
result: 7.75 (V)
